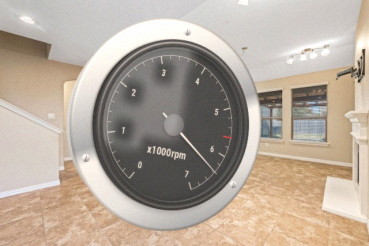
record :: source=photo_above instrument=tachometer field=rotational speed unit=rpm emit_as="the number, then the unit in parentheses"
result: 6400 (rpm)
